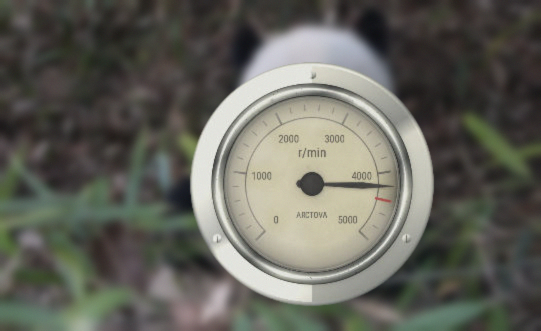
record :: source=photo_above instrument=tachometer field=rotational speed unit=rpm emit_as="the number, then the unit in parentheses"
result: 4200 (rpm)
